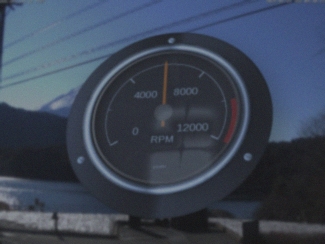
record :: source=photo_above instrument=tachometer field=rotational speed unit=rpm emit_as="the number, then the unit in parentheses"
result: 6000 (rpm)
